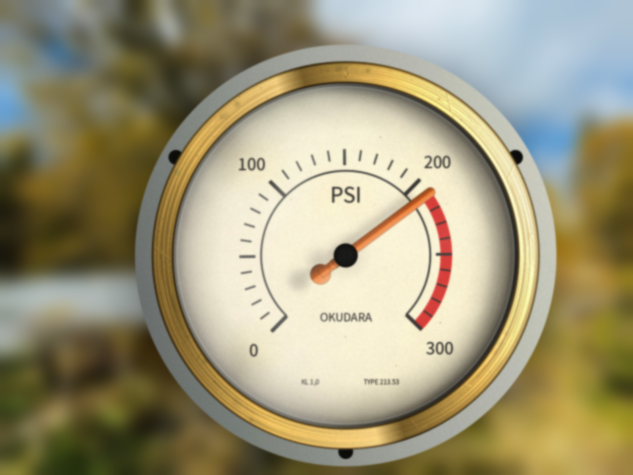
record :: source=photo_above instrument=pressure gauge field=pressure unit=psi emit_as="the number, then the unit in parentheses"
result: 210 (psi)
